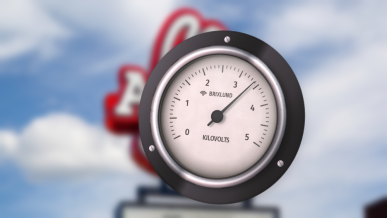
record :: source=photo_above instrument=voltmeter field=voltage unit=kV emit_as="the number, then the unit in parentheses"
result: 3.4 (kV)
